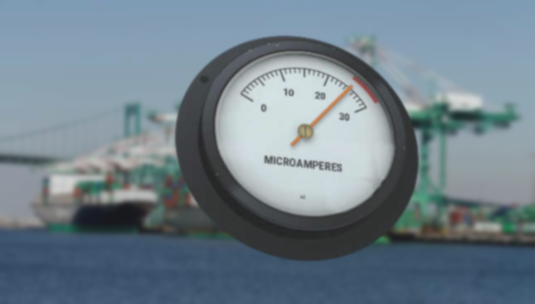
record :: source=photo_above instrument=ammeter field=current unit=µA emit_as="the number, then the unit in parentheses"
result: 25 (µA)
